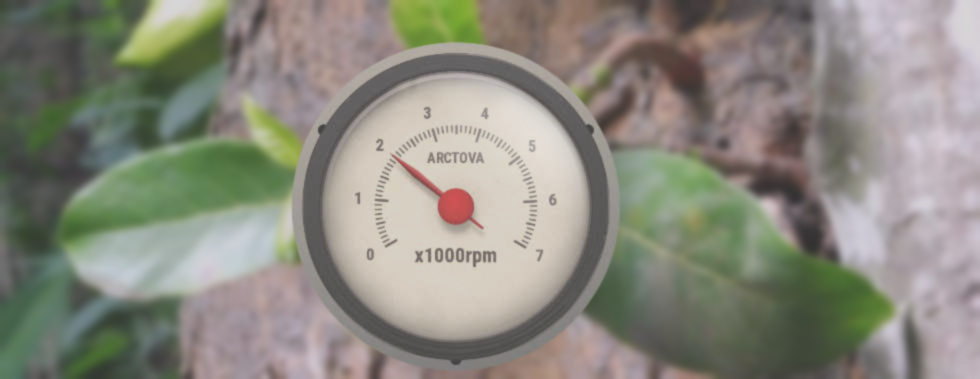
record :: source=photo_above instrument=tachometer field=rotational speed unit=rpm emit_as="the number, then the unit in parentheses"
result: 2000 (rpm)
